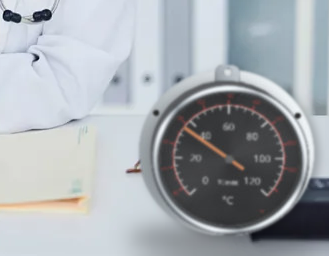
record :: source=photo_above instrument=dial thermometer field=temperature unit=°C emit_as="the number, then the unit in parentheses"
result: 36 (°C)
